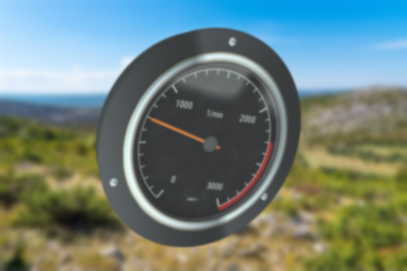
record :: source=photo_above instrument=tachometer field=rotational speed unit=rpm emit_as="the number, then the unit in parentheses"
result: 700 (rpm)
